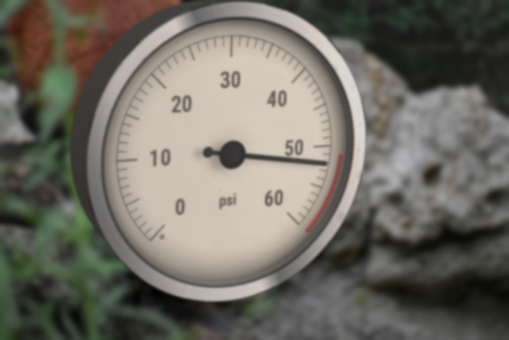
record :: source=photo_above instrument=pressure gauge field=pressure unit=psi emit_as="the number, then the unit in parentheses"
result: 52 (psi)
